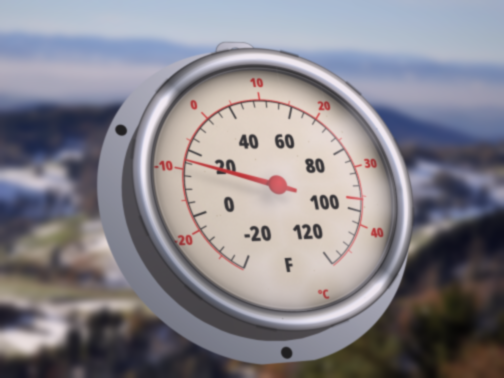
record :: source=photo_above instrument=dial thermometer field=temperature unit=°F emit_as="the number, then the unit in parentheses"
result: 16 (°F)
